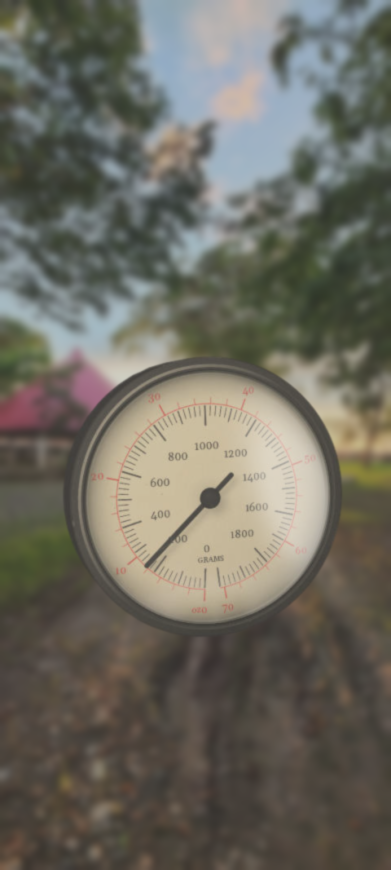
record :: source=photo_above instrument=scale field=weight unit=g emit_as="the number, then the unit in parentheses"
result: 240 (g)
